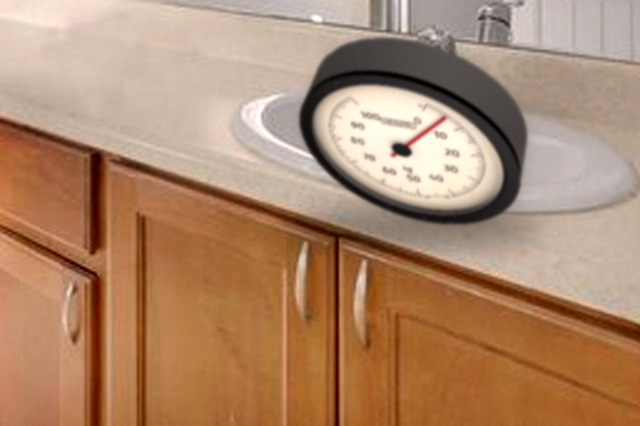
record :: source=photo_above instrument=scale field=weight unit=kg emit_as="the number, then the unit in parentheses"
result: 5 (kg)
